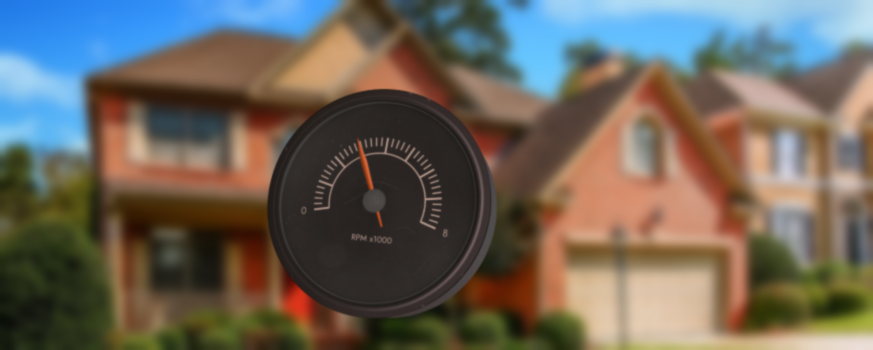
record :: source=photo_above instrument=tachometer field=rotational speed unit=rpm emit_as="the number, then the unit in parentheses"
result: 3000 (rpm)
